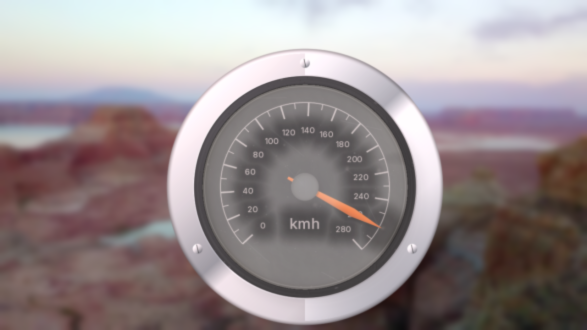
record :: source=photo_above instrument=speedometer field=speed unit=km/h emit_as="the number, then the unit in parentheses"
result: 260 (km/h)
